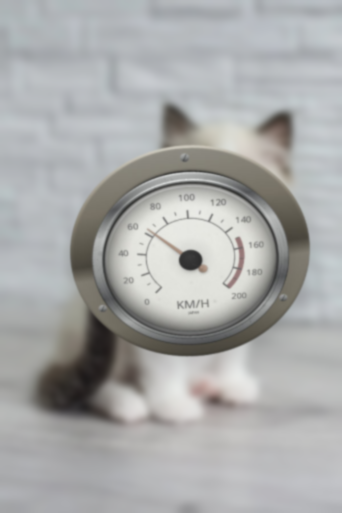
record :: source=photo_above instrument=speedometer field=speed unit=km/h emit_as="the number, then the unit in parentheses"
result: 65 (km/h)
